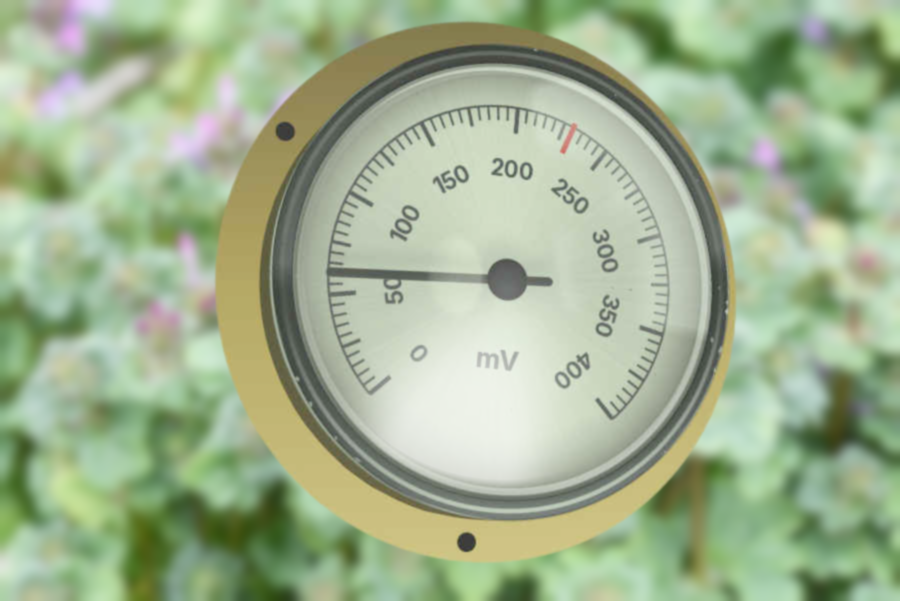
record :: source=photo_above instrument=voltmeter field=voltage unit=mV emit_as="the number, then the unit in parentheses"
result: 60 (mV)
